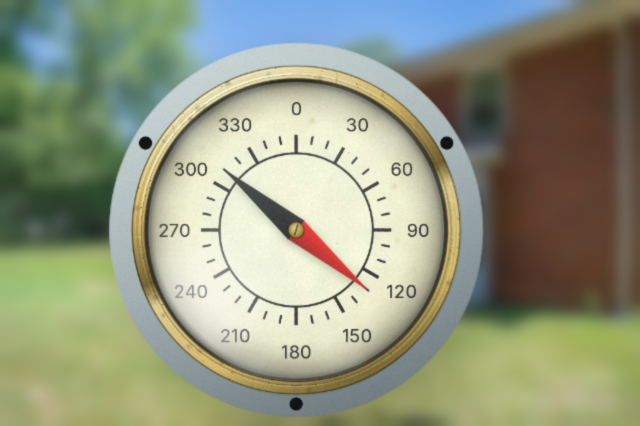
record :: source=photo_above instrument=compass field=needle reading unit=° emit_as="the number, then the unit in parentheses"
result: 130 (°)
